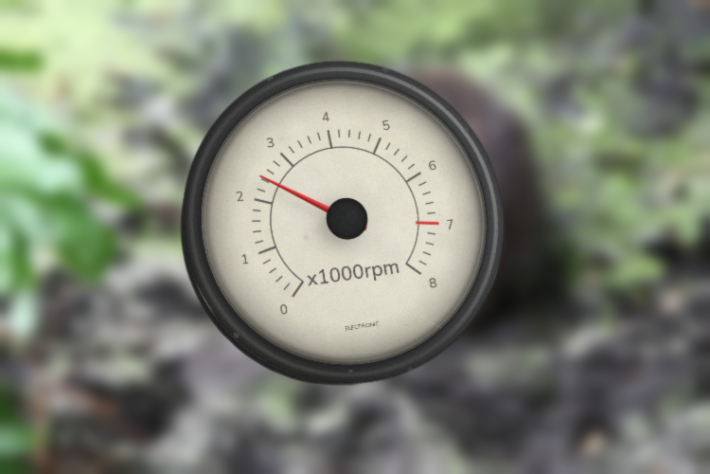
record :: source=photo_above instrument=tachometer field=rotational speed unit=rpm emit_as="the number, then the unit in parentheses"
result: 2400 (rpm)
